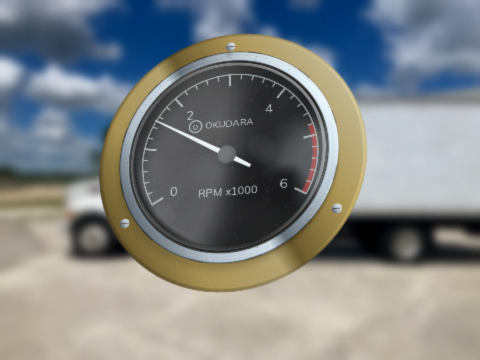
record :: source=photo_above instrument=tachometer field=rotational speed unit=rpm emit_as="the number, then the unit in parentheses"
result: 1500 (rpm)
